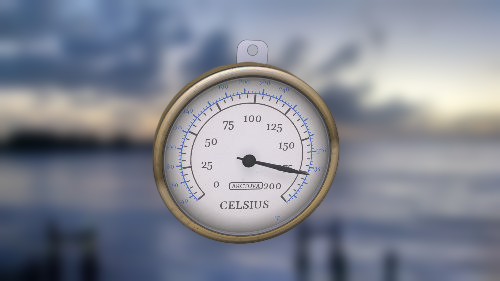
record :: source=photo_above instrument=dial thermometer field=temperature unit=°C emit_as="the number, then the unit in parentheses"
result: 175 (°C)
